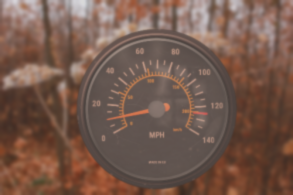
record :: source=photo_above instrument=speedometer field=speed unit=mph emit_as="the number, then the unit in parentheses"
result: 10 (mph)
